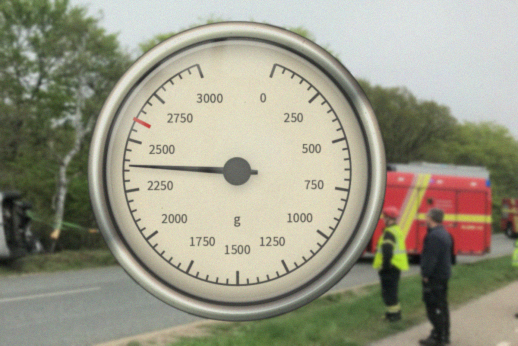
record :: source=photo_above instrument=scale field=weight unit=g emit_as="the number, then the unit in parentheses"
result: 2375 (g)
